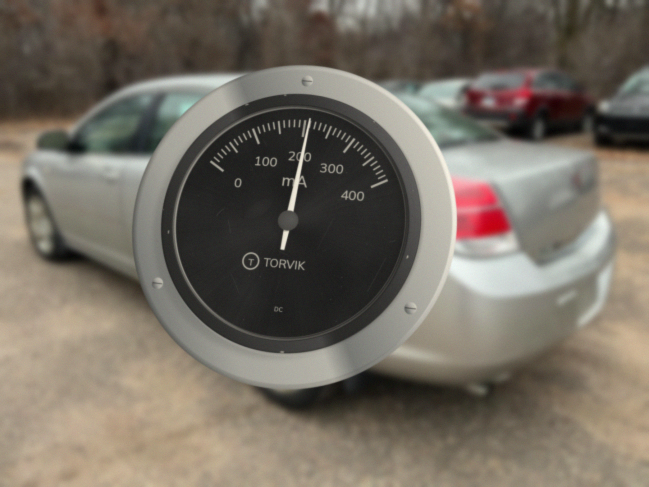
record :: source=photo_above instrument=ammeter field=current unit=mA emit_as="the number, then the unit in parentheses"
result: 210 (mA)
